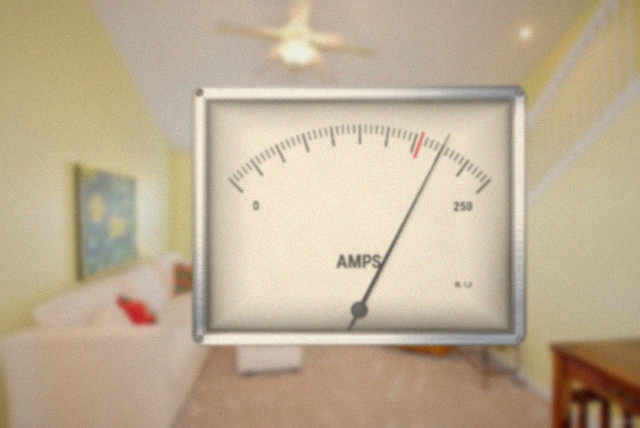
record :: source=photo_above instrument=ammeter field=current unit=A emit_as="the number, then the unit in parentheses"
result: 200 (A)
